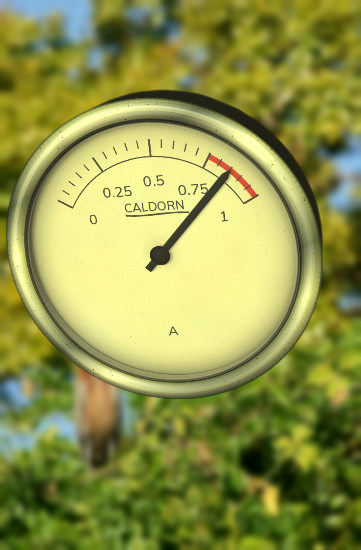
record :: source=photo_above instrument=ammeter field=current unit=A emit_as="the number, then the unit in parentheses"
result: 0.85 (A)
